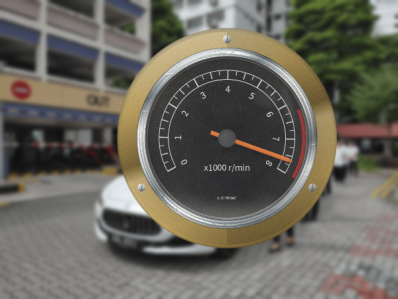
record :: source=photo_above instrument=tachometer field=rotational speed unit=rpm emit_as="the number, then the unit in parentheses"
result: 7625 (rpm)
